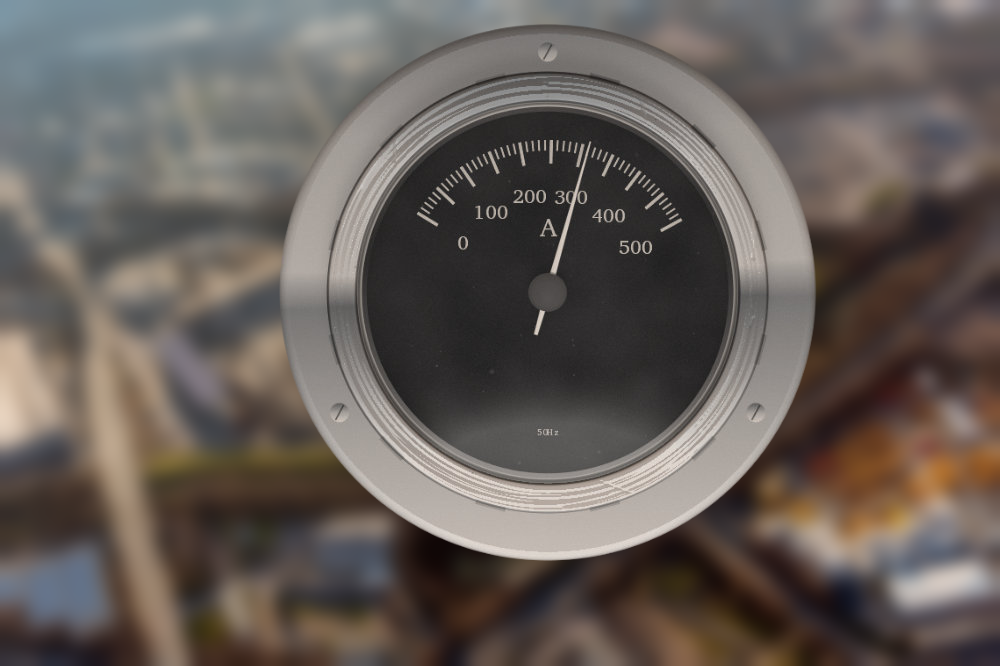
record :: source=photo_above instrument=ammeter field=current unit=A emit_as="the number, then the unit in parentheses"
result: 310 (A)
